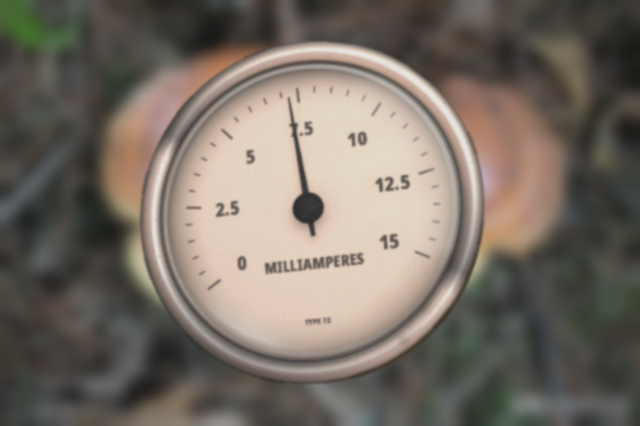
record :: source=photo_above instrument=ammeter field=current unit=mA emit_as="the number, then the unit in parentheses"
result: 7.25 (mA)
